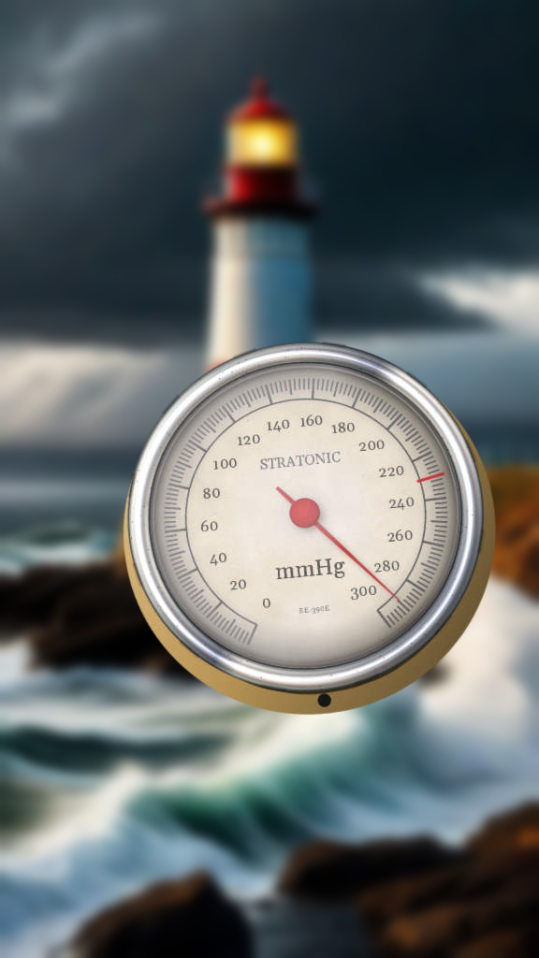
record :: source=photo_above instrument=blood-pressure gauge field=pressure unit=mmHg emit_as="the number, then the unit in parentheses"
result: 290 (mmHg)
